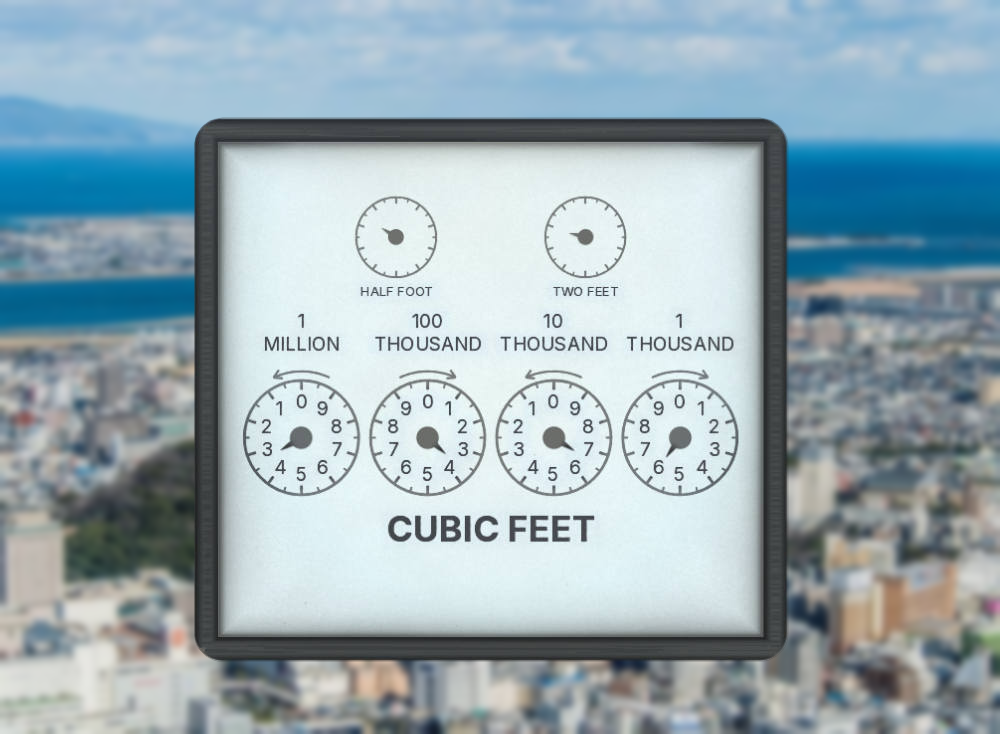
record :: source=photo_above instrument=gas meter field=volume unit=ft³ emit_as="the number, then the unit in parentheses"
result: 336600 (ft³)
